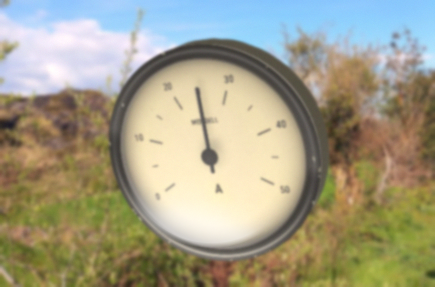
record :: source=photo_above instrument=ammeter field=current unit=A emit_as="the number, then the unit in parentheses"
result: 25 (A)
